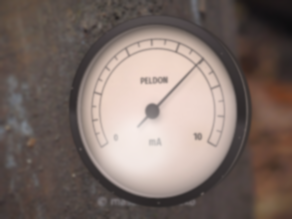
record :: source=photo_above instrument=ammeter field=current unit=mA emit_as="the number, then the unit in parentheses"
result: 7 (mA)
